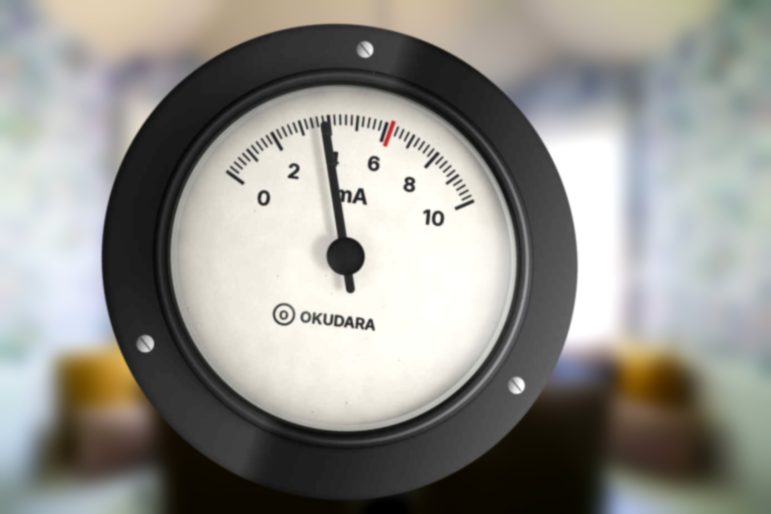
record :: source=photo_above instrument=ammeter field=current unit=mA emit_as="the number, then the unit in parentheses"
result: 3.8 (mA)
